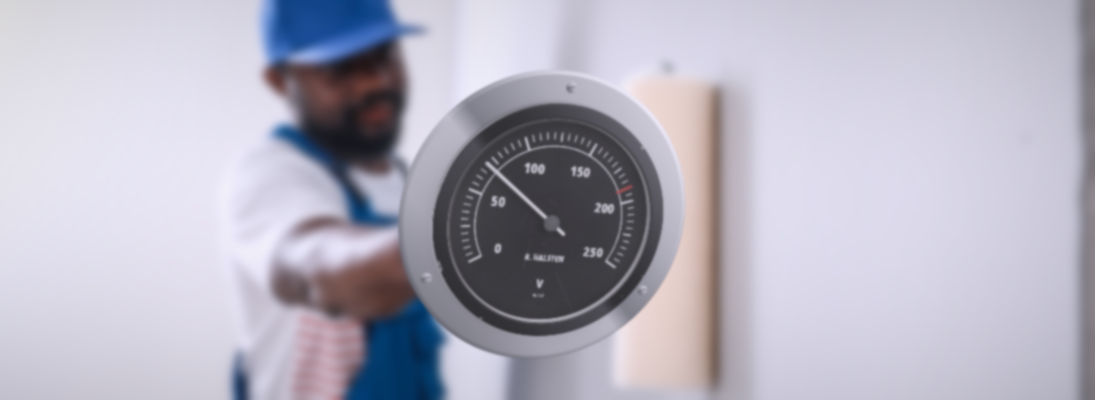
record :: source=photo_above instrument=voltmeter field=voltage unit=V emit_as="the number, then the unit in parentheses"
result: 70 (V)
